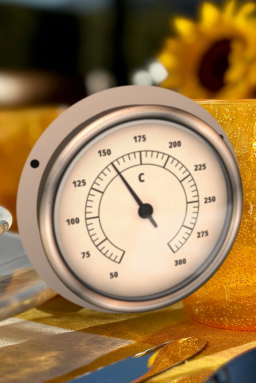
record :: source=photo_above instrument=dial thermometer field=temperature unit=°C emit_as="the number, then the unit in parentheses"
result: 150 (°C)
